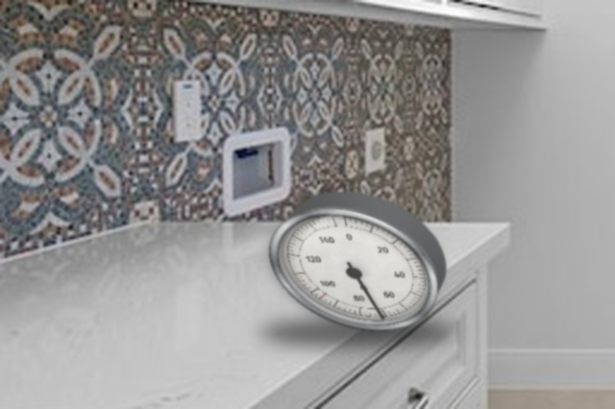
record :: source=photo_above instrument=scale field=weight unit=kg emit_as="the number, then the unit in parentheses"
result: 70 (kg)
